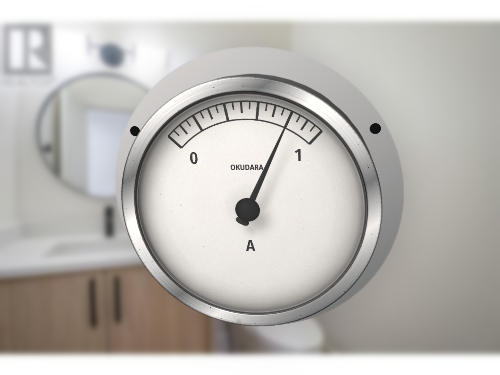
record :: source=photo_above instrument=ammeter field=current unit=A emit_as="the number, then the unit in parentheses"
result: 0.8 (A)
